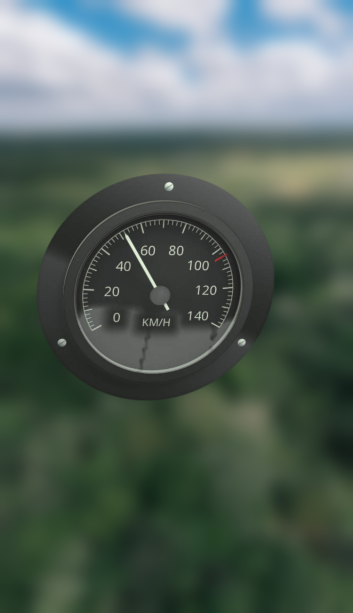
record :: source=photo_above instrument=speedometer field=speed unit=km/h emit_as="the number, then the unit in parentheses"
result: 52 (km/h)
